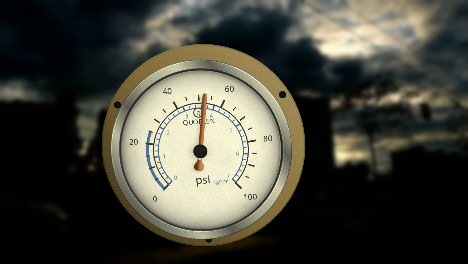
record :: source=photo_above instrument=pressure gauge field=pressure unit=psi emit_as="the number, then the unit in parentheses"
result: 52.5 (psi)
